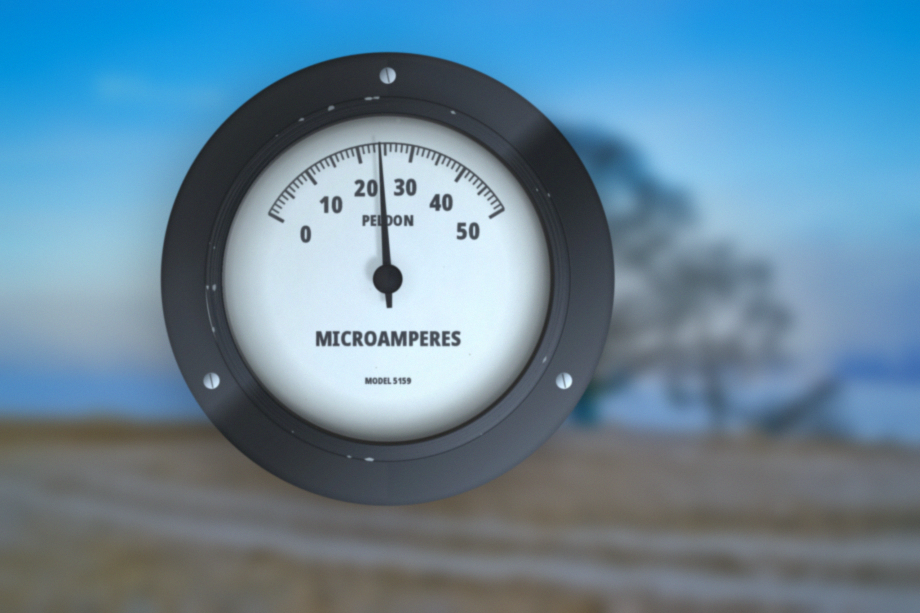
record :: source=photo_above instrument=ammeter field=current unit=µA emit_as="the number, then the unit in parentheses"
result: 24 (µA)
